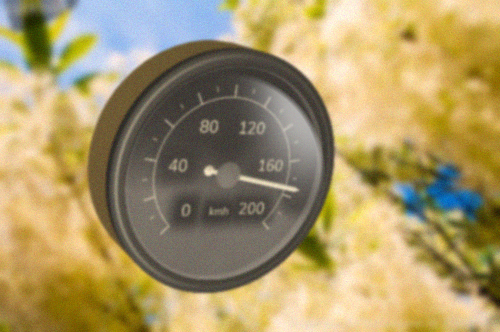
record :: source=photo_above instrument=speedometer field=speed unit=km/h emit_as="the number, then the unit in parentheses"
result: 175 (km/h)
